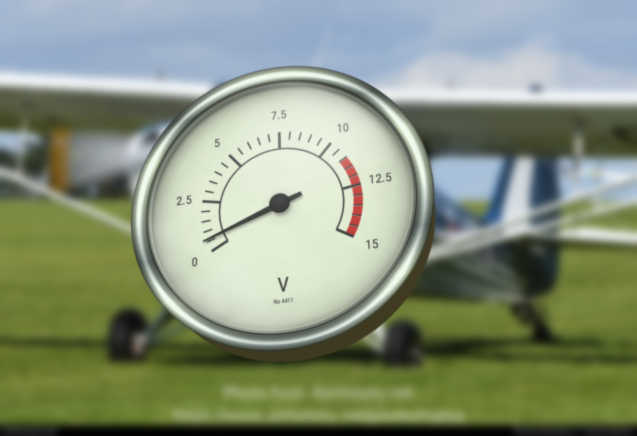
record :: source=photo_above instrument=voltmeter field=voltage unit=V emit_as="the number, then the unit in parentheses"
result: 0.5 (V)
